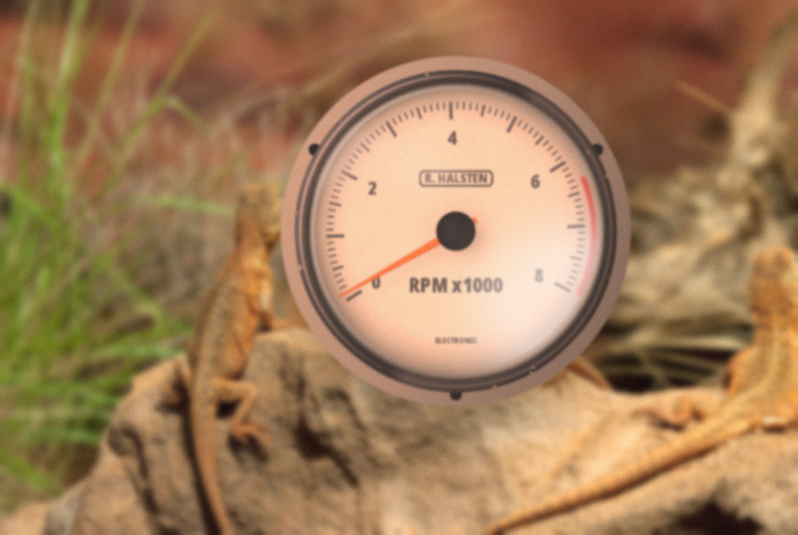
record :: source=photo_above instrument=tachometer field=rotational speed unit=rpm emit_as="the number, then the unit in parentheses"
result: 100 (rpm)
